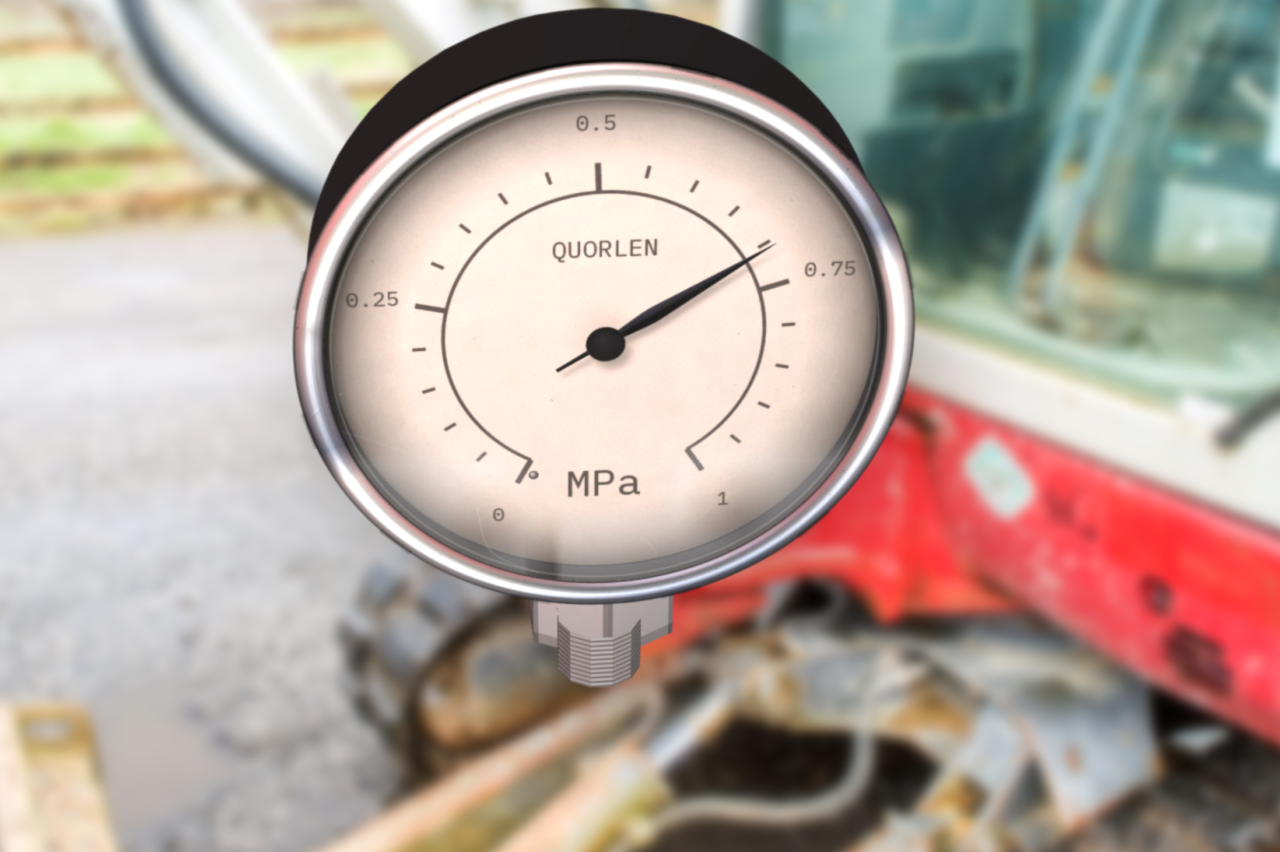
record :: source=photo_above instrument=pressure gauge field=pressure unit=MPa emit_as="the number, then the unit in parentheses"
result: 0.7 (MPa)
